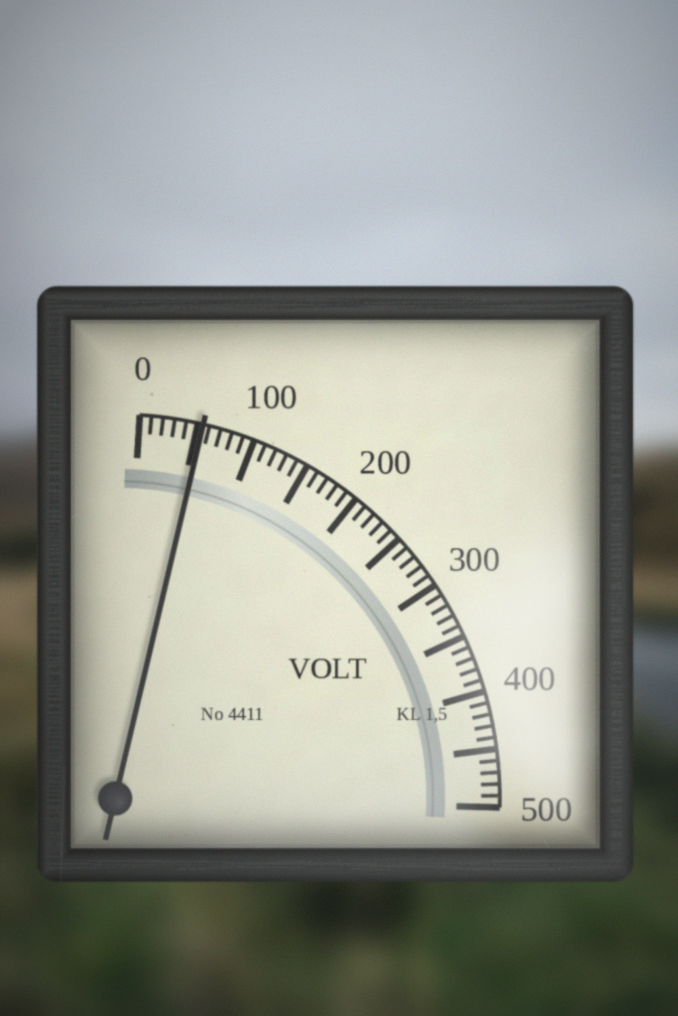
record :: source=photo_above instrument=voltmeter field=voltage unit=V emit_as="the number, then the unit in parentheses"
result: 55 (V)
